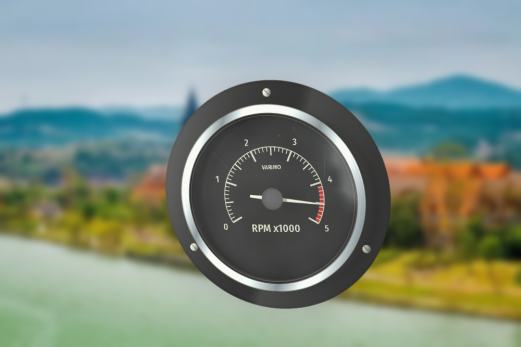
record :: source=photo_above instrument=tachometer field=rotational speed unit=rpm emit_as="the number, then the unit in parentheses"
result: 4500 (rpm)
